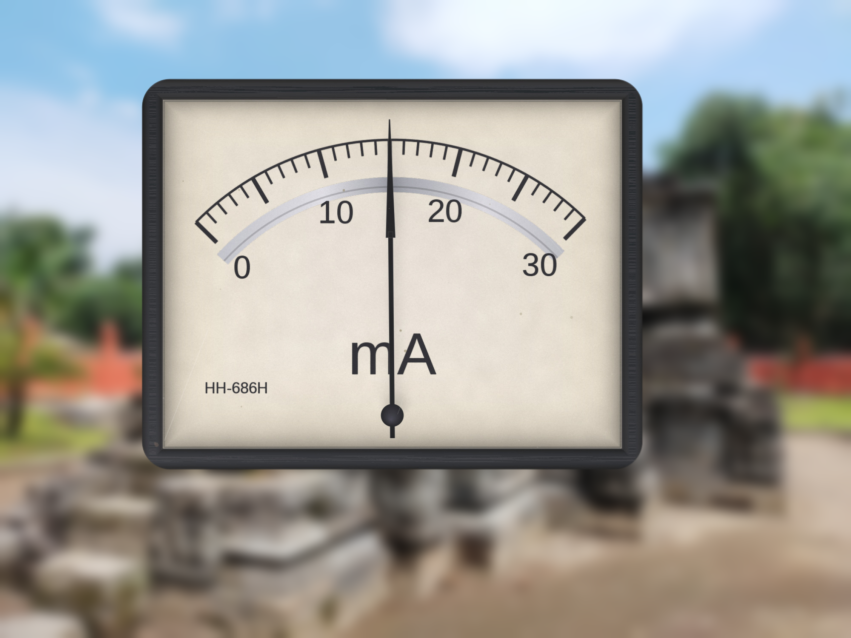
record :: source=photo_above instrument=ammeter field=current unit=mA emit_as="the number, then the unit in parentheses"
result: 15 (mA)
